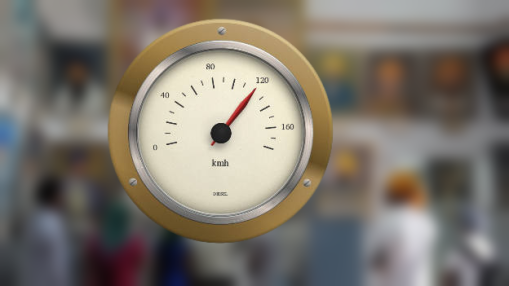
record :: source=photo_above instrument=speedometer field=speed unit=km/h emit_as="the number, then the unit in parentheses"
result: 120 (km/h)
